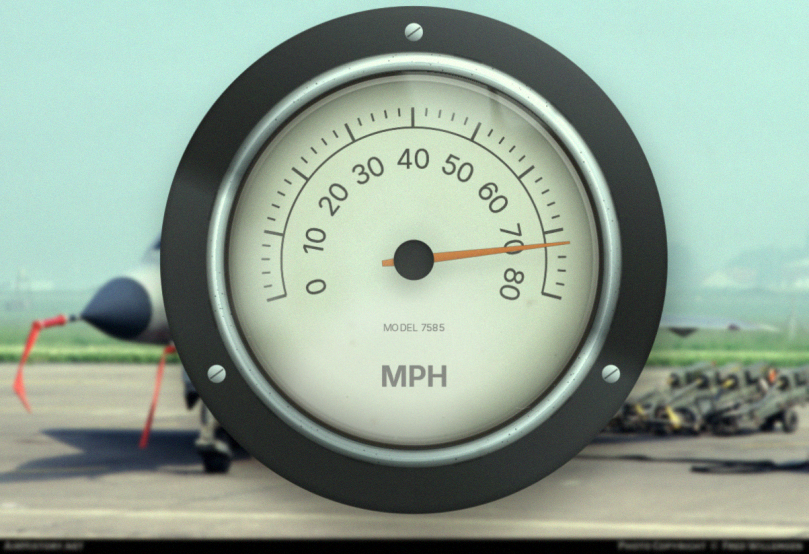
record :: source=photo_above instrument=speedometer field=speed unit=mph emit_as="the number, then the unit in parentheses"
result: 72 (mph)
